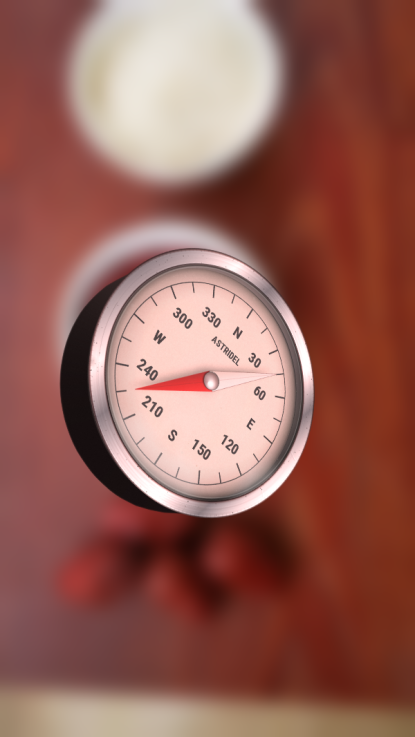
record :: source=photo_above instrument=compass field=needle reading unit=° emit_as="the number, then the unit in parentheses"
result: 225 (°)
